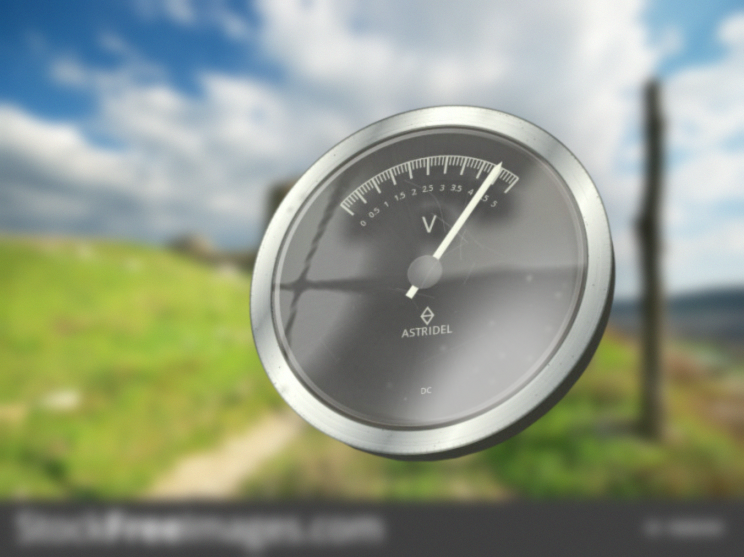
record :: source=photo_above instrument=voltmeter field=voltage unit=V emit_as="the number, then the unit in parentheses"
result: 4.5 (V)
